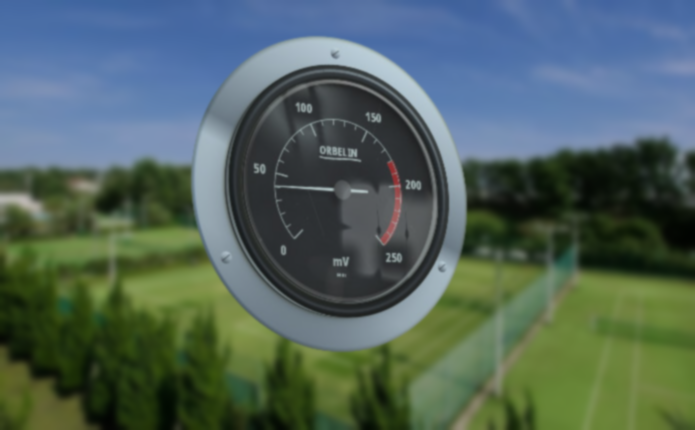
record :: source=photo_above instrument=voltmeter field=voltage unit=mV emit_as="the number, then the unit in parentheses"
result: 40 (mV)
